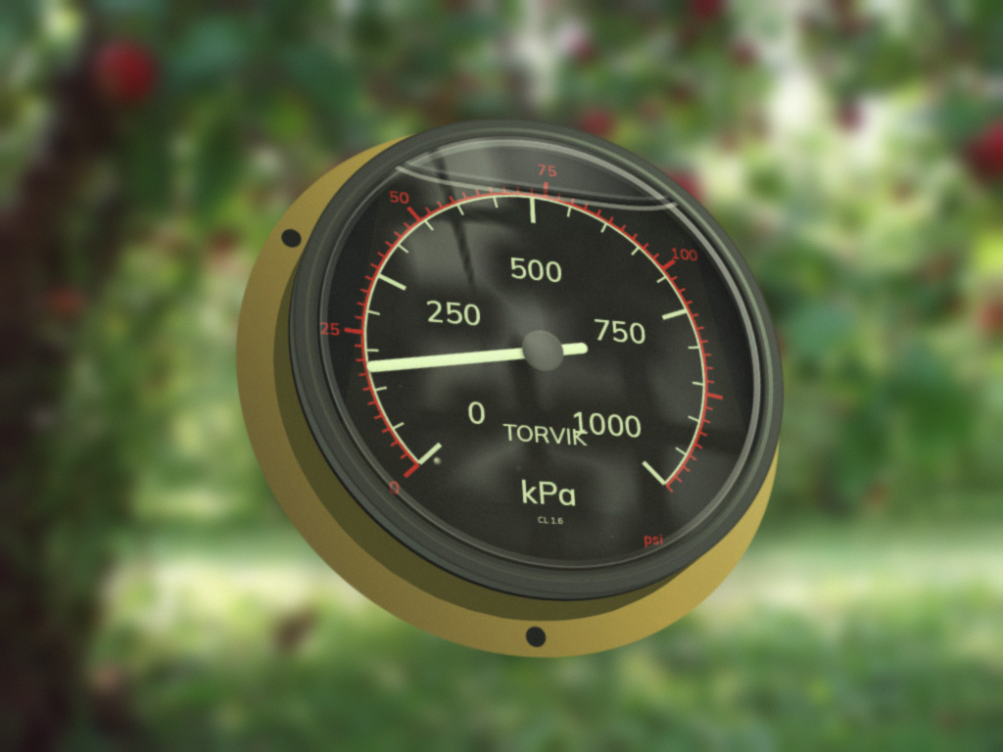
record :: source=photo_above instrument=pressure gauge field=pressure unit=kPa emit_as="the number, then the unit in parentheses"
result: 125 (kPa)
